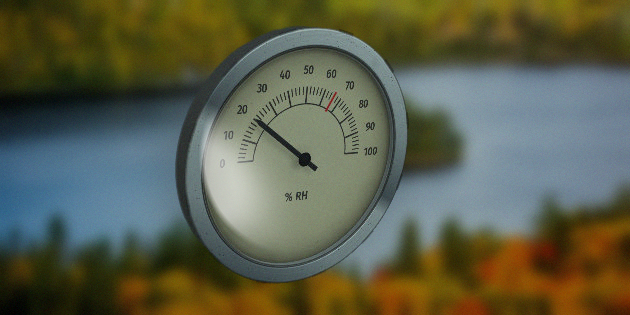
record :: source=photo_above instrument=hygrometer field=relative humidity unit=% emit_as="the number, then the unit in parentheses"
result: 20 (%)
